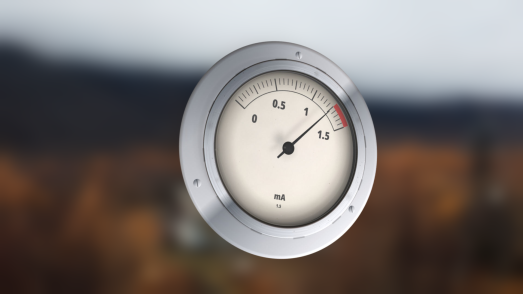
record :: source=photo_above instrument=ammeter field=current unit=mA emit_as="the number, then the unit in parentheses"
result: 1.25 (mA)
